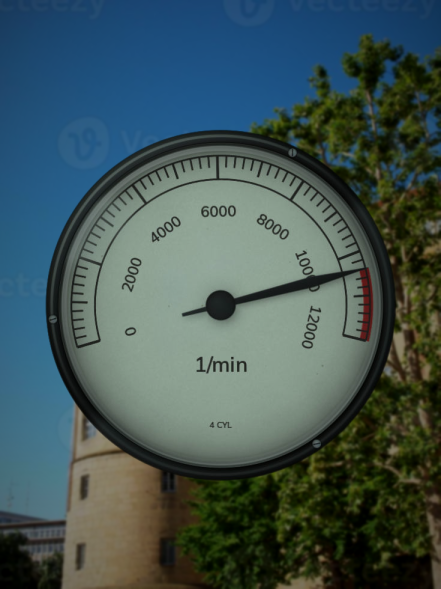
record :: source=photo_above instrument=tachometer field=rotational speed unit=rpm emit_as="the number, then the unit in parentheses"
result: 10400 (rpm)
